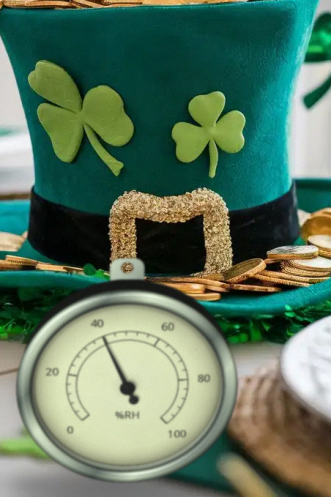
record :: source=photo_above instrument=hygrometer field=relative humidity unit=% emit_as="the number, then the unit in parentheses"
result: 40 (%)
